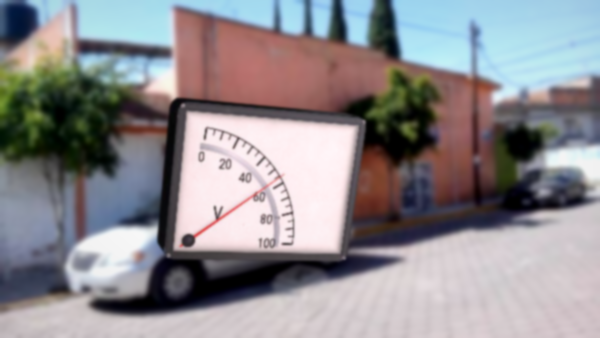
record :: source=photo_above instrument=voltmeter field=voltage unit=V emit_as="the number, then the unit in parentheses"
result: 55 (V)
